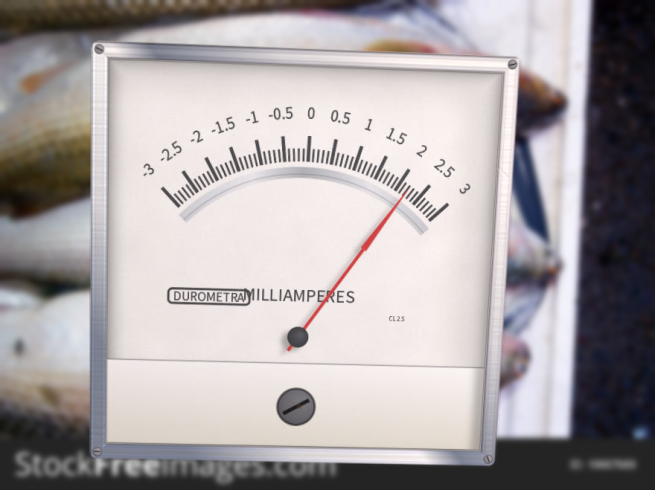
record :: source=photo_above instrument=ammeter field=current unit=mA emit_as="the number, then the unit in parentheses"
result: 2.2 (mA)
